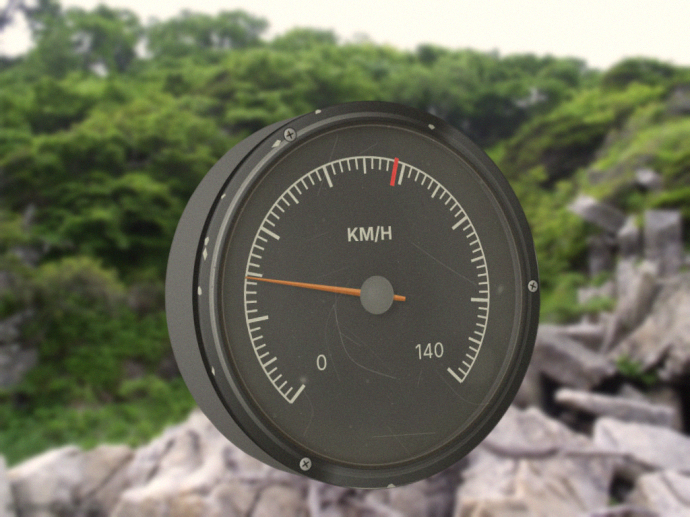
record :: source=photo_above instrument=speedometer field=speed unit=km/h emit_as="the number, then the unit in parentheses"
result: 29 (km/h)
